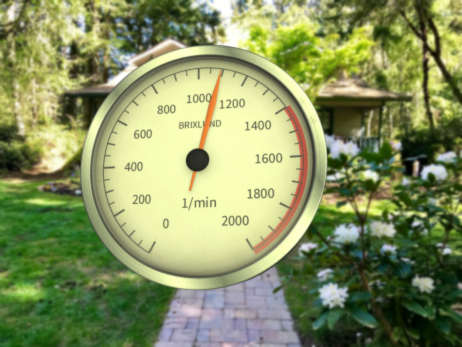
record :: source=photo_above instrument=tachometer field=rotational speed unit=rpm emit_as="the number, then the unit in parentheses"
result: 1100 (rpm)
